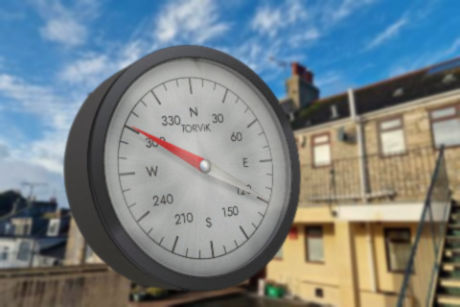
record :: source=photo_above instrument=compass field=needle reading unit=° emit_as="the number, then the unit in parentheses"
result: 300 (°)
